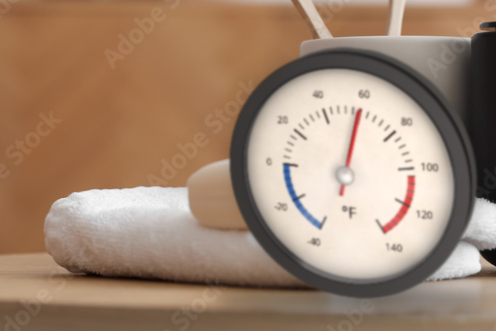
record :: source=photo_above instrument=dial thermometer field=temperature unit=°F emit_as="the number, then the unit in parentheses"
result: 60 (°F)
